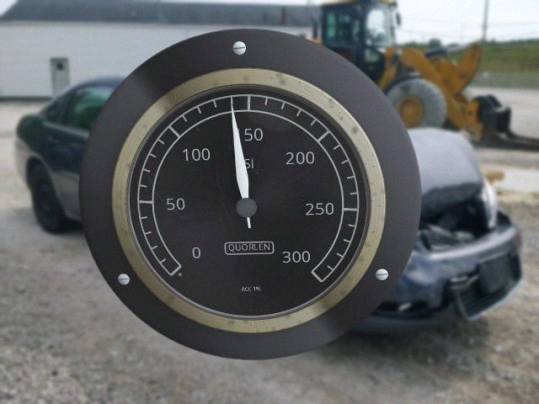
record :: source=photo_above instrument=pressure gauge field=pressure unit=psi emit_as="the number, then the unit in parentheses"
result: 140 (psi)
